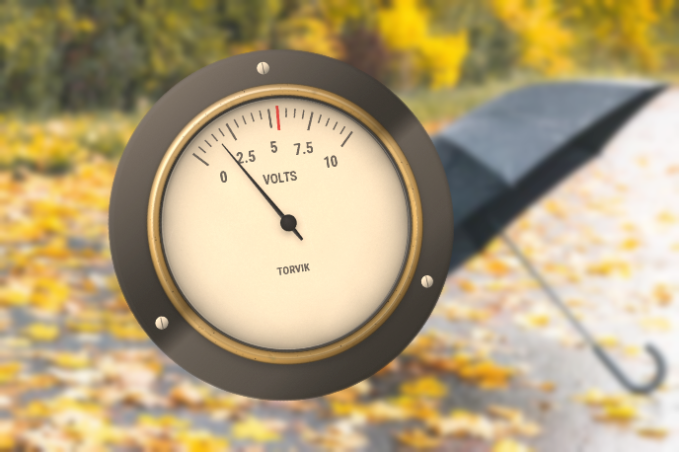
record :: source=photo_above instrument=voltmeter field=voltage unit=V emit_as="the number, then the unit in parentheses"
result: 1.5 (V)
